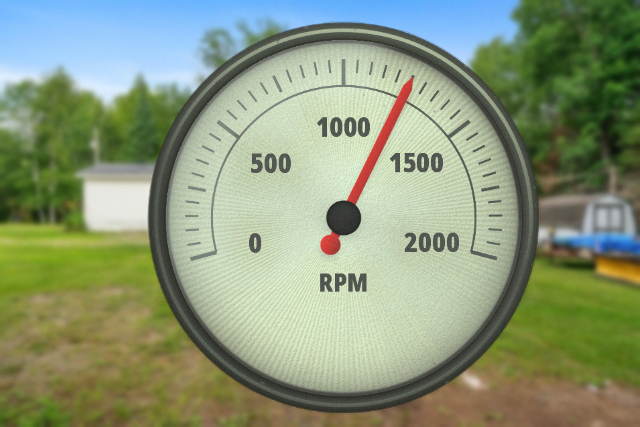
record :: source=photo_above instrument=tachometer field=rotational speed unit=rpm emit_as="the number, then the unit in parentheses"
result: 1250 (rpm)
